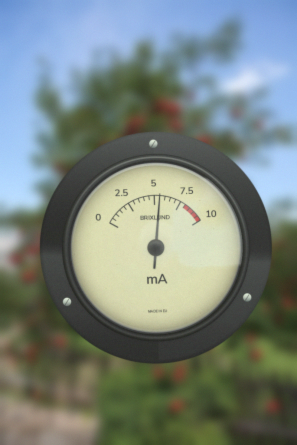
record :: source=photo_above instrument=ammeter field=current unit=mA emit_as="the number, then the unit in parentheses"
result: 5.5 (mA)
